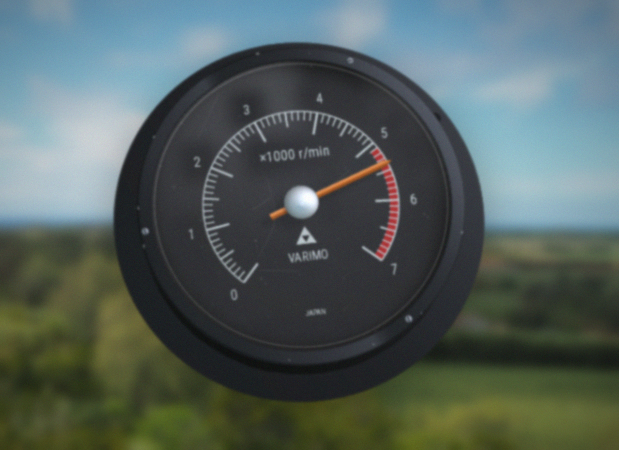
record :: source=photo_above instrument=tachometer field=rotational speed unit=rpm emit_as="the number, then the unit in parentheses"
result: 5400 (rpm)
